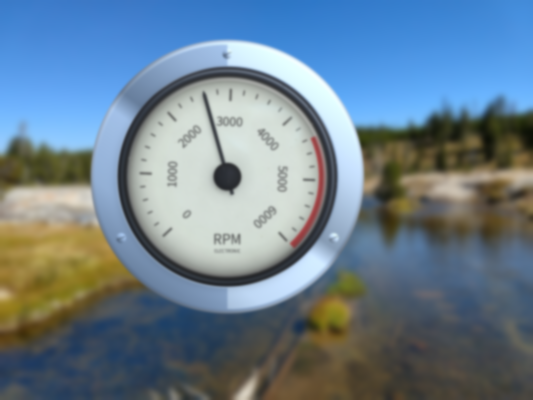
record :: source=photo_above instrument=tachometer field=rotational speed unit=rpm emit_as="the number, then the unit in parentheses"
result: 2600 (rpm)
